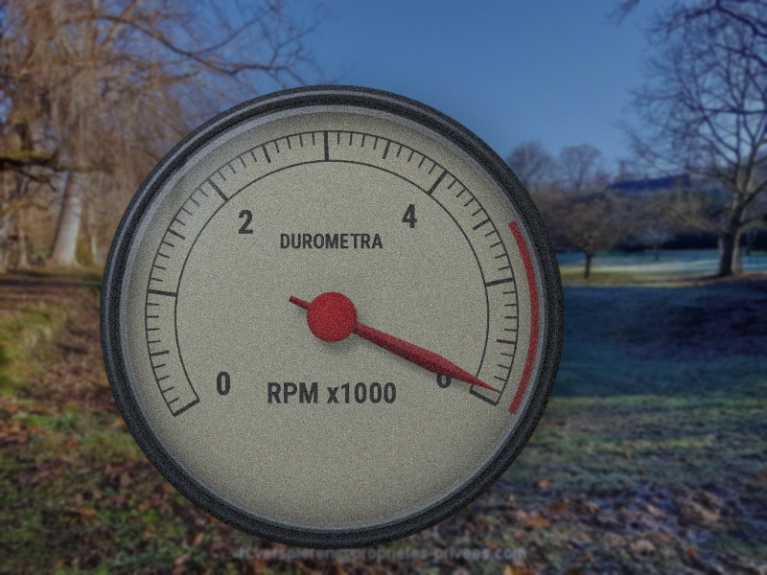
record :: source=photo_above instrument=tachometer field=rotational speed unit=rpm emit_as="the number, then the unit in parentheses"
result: 5900 (rpm)
